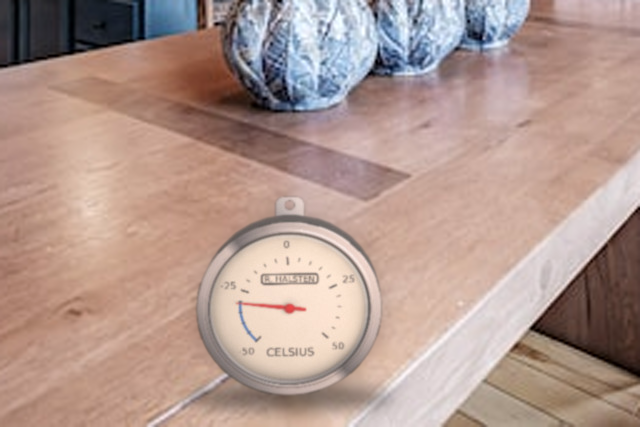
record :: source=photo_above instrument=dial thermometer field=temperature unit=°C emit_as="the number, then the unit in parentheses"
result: -30 (°C)
